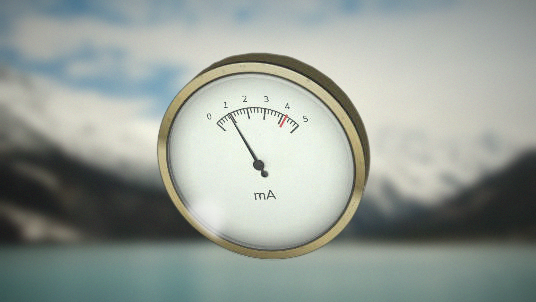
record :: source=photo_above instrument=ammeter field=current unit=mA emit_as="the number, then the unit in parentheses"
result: 1 (mA)
